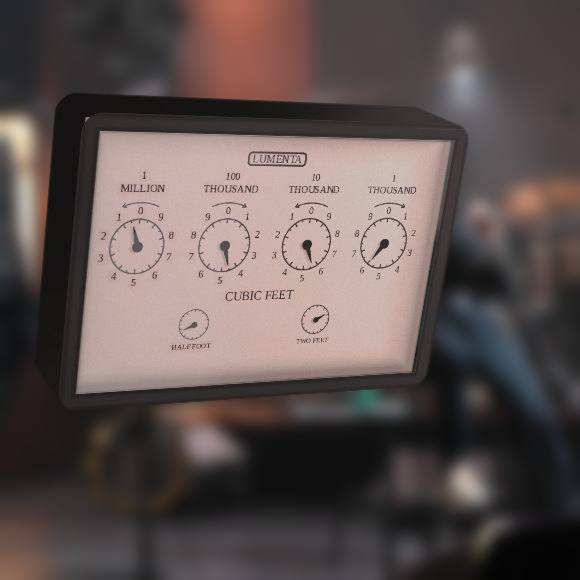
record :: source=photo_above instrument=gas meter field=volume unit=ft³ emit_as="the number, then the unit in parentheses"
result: 45600 (ft³)
